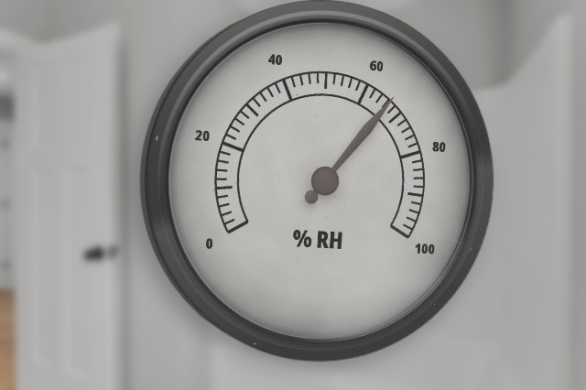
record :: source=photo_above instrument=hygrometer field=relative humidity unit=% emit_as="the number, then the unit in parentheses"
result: 66 (%)
